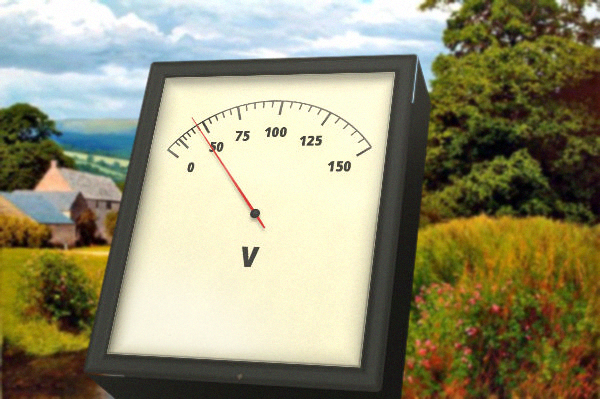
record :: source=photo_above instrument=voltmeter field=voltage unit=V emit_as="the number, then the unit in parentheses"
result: 45 (V)
